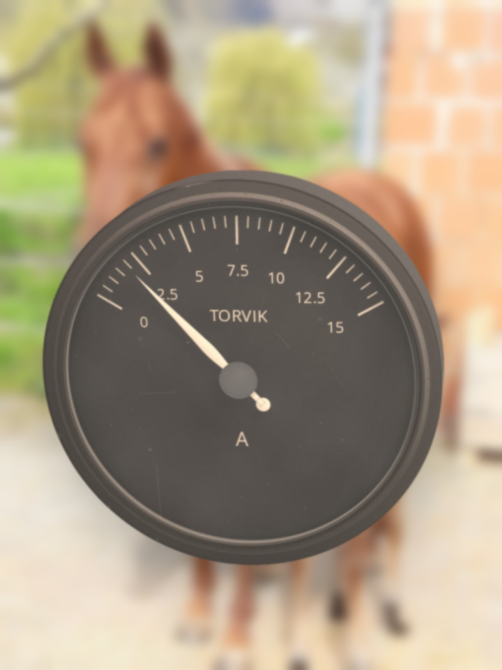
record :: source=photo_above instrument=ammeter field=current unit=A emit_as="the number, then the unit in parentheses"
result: 2 (A)
